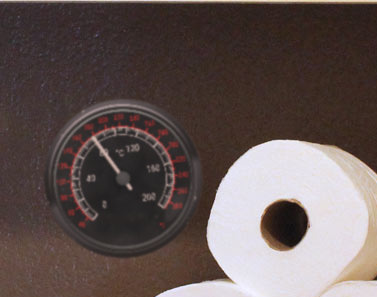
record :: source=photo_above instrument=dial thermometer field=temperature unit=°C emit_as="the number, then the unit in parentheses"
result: 80 (°C)
